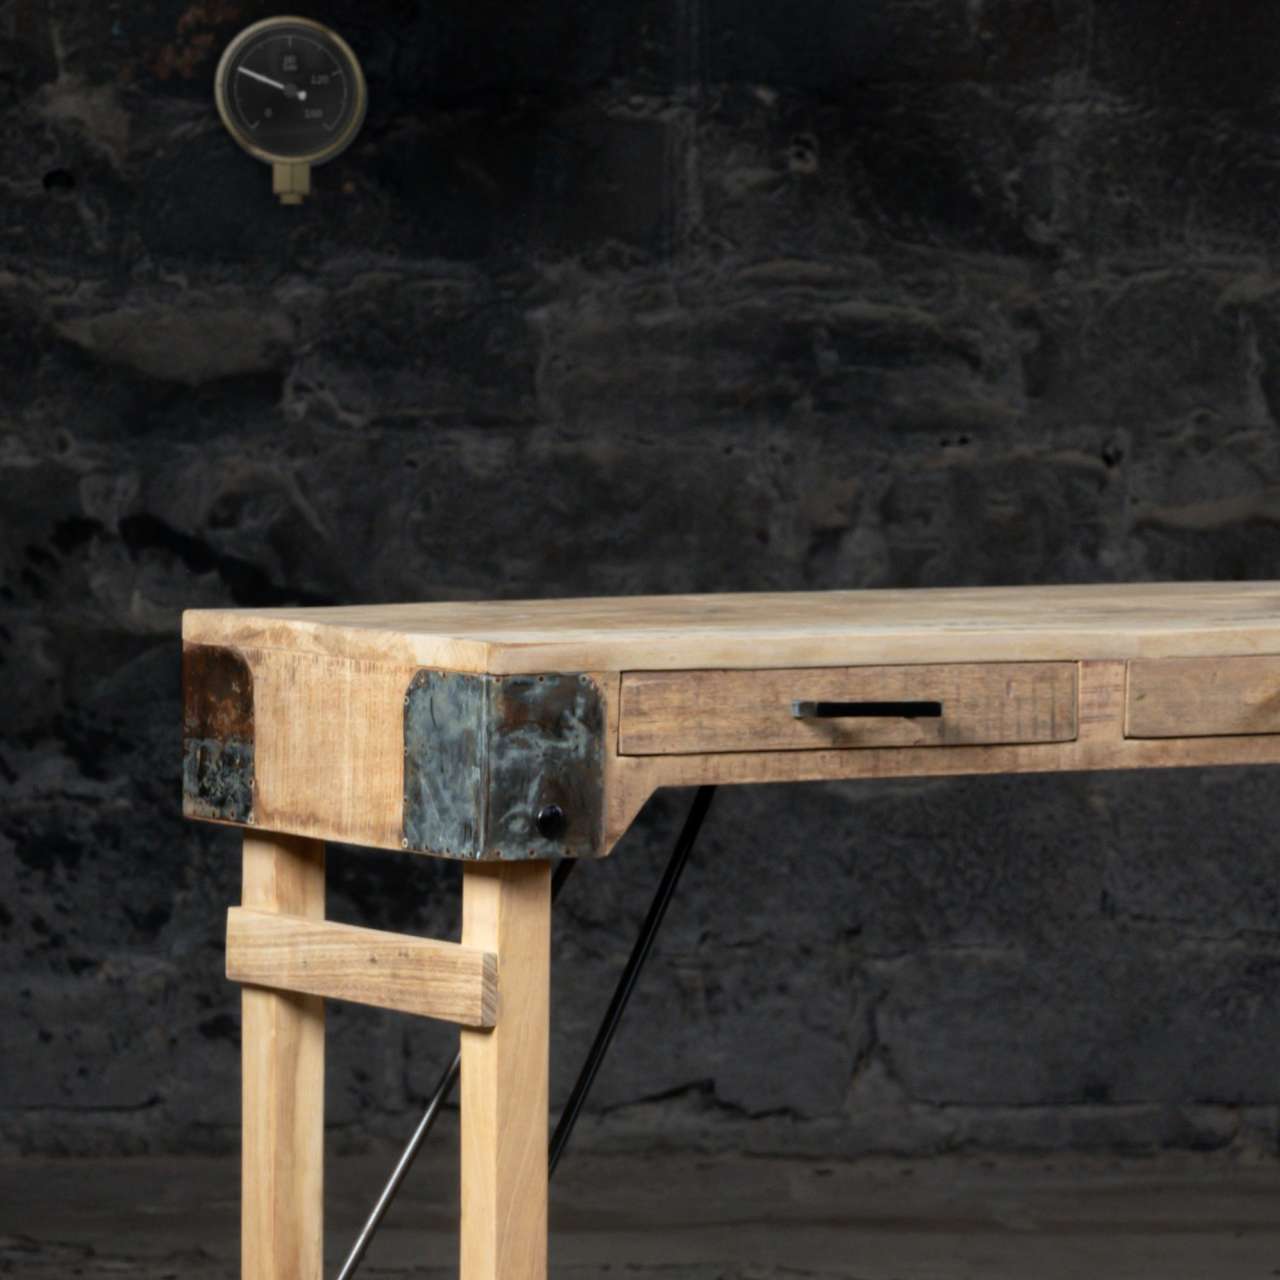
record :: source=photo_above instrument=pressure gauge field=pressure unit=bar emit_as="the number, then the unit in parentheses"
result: 40 (bar)
